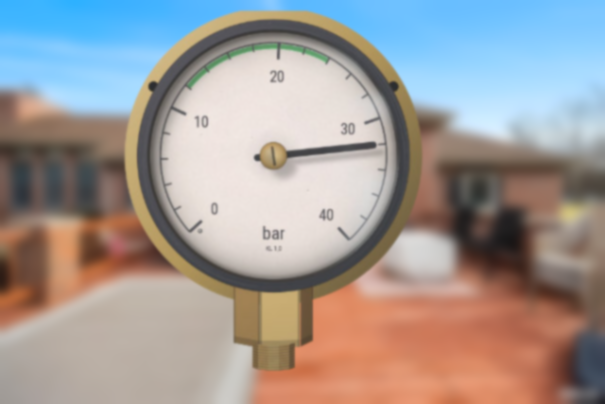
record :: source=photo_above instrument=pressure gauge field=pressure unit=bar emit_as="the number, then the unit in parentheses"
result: 32 (bar)
